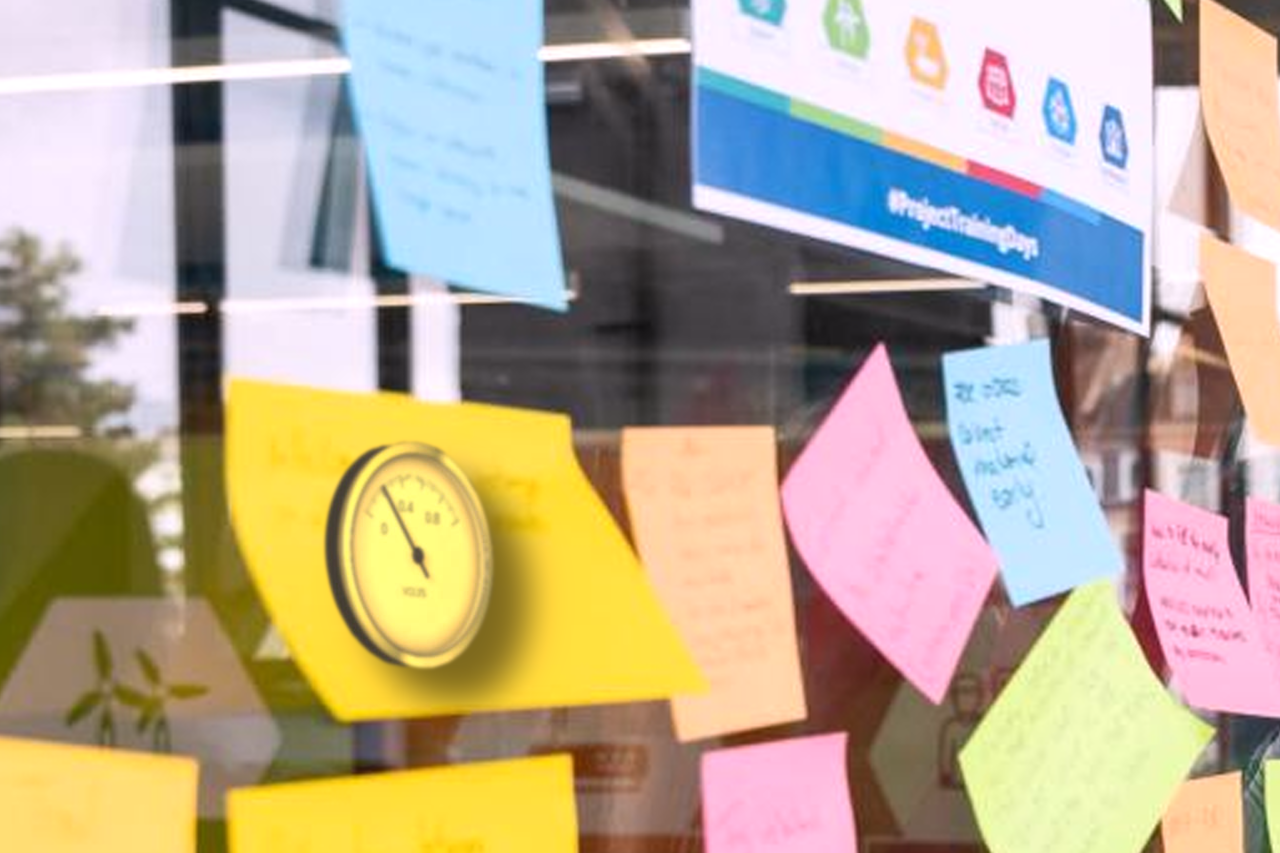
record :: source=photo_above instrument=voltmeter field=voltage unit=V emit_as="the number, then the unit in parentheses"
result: 0.2 (V)
